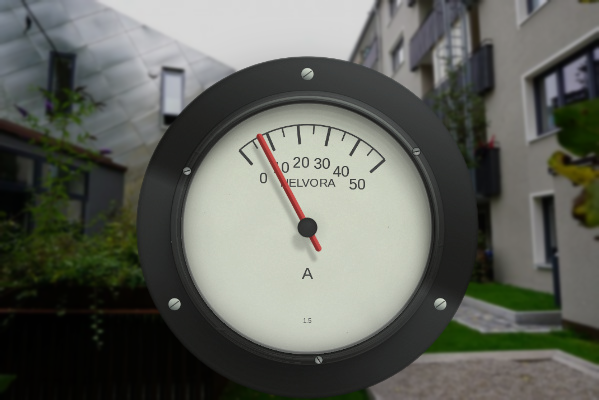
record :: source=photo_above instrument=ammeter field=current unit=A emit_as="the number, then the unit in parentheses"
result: 7.5 (A)
